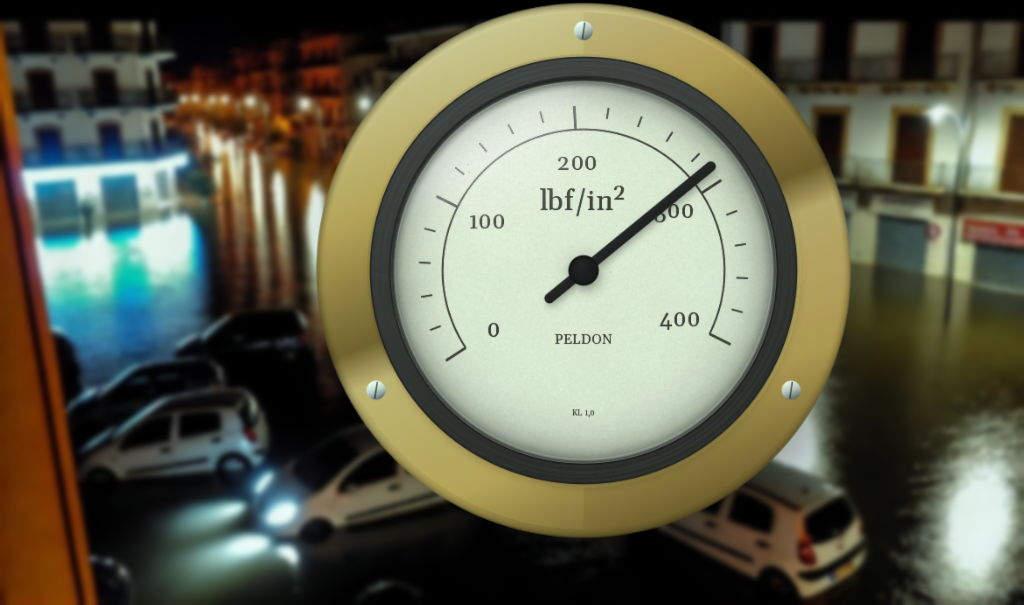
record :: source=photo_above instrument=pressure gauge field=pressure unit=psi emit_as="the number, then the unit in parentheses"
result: 290 (psi)
